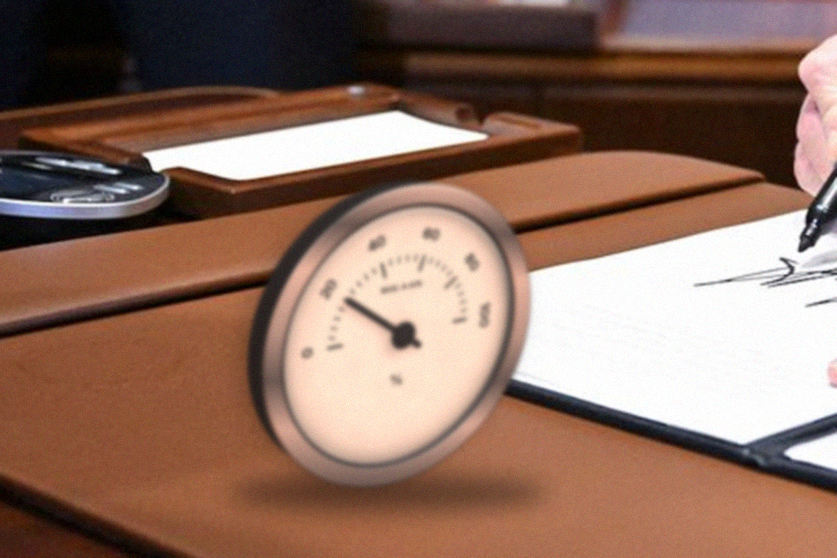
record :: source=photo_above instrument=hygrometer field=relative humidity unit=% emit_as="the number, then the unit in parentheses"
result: 20 (%)
